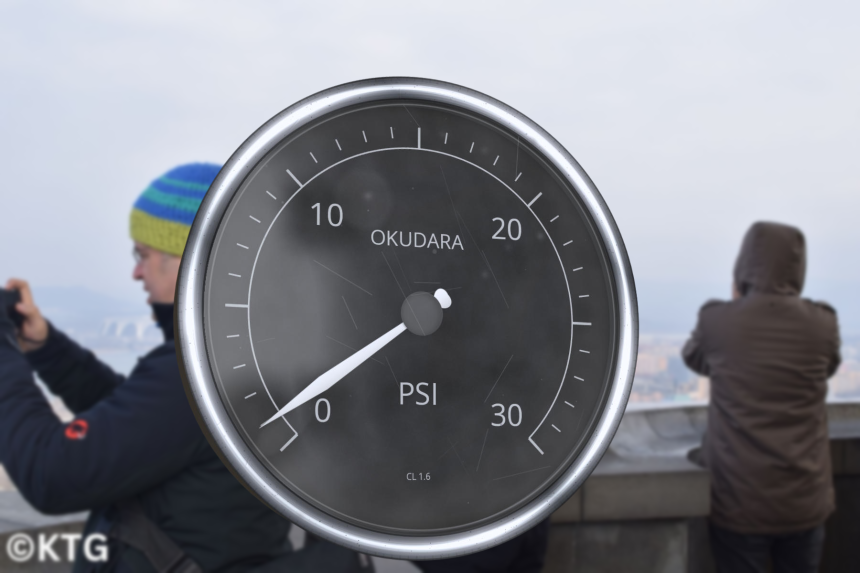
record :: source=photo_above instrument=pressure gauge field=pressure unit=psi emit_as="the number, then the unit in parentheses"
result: 1 (psi)
